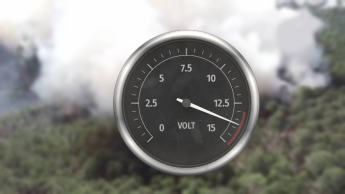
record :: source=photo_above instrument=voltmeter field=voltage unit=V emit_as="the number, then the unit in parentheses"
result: 13.75 (V)
